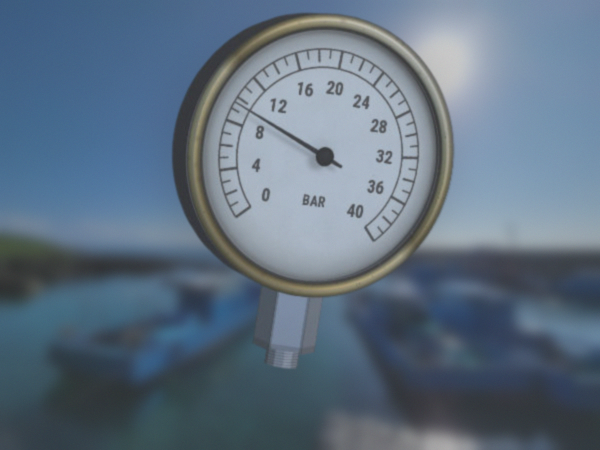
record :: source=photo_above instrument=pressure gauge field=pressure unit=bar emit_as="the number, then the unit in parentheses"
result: 9.5 (bar)
